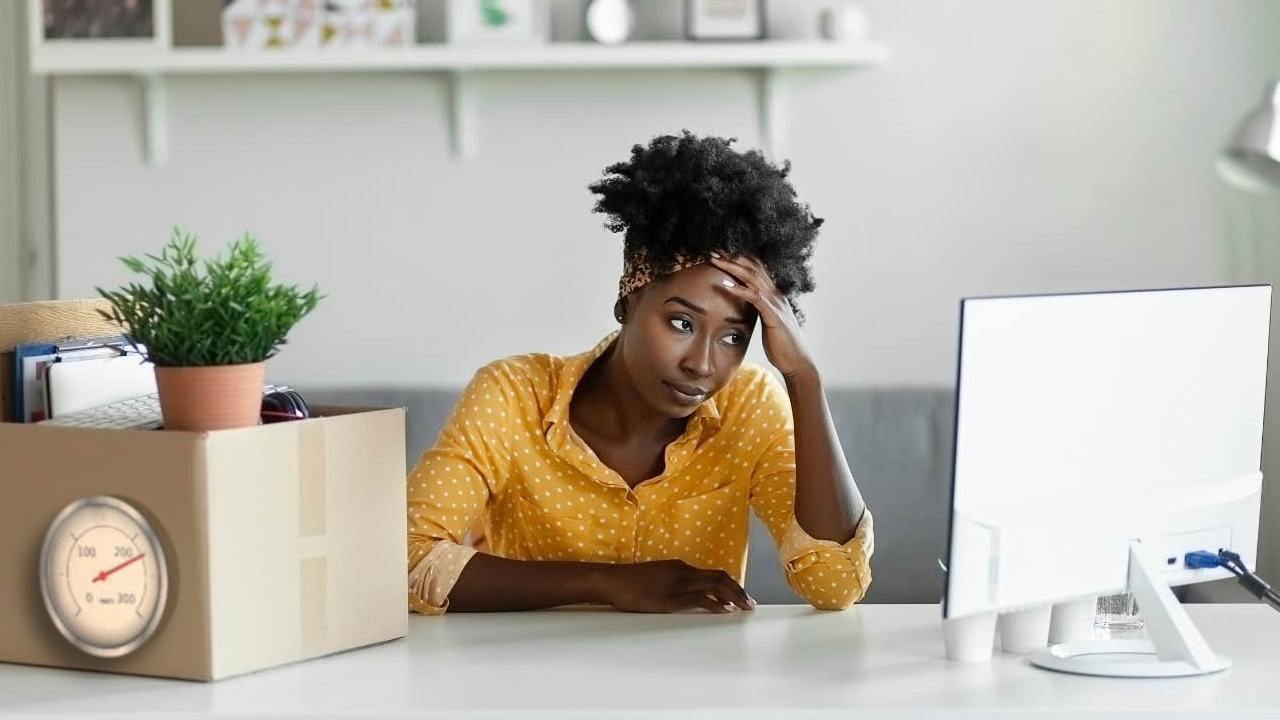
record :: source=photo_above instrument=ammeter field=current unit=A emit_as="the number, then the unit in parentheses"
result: 225 (A)
